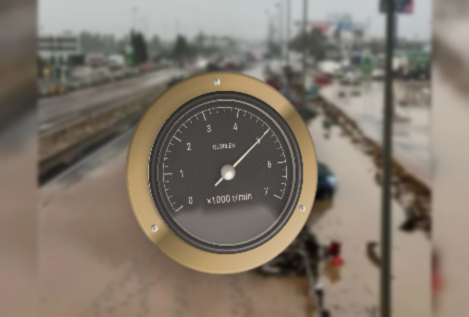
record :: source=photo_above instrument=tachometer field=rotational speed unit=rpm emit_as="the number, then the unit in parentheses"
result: 5000 (rpm)
